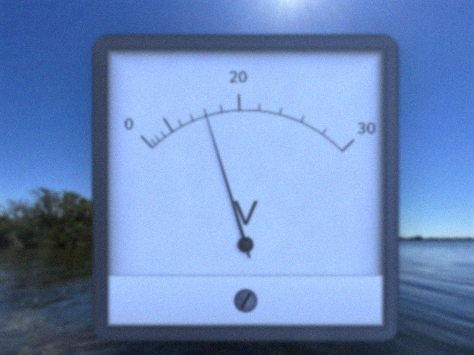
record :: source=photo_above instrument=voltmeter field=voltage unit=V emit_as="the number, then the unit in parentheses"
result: 16 (V)
